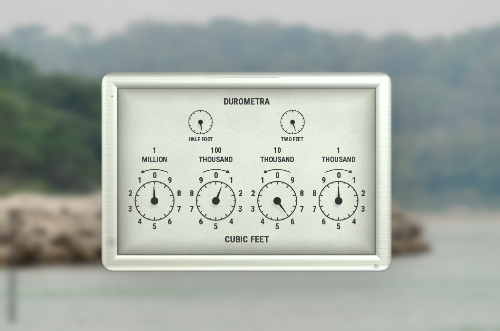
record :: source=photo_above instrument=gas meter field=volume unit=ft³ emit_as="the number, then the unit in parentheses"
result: 6000 (ft³)
